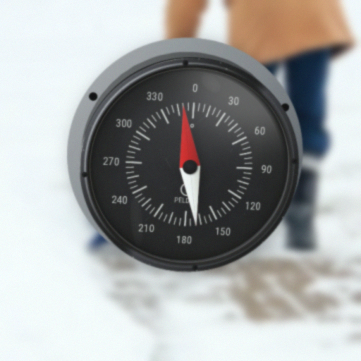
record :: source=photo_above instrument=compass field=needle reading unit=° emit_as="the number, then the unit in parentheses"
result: 350 (°)
